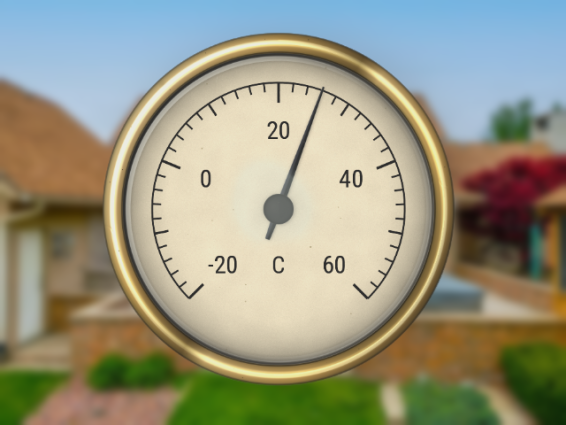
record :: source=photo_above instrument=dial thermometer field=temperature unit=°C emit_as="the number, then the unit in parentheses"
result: 26 (°C)
